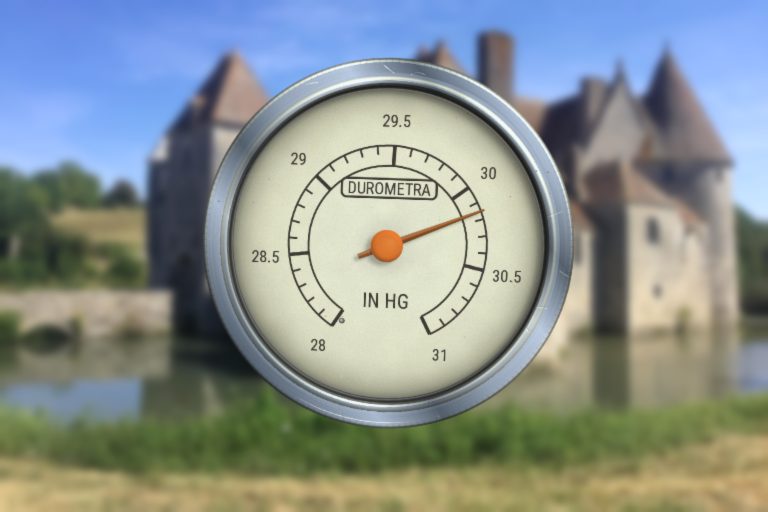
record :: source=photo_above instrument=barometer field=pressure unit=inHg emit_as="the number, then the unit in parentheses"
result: 30.15 (inHg)
